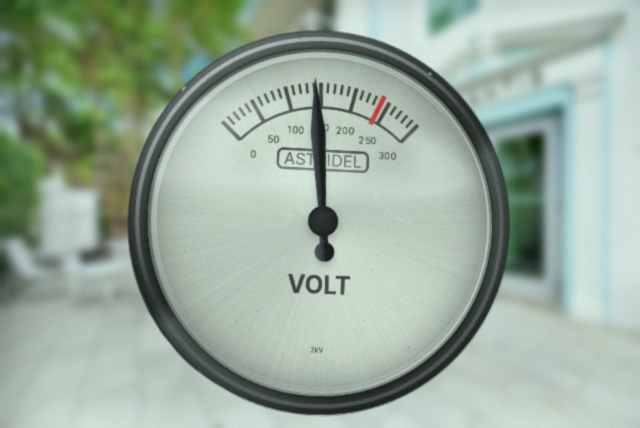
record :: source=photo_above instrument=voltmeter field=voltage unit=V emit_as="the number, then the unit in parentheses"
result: 140 (V)
